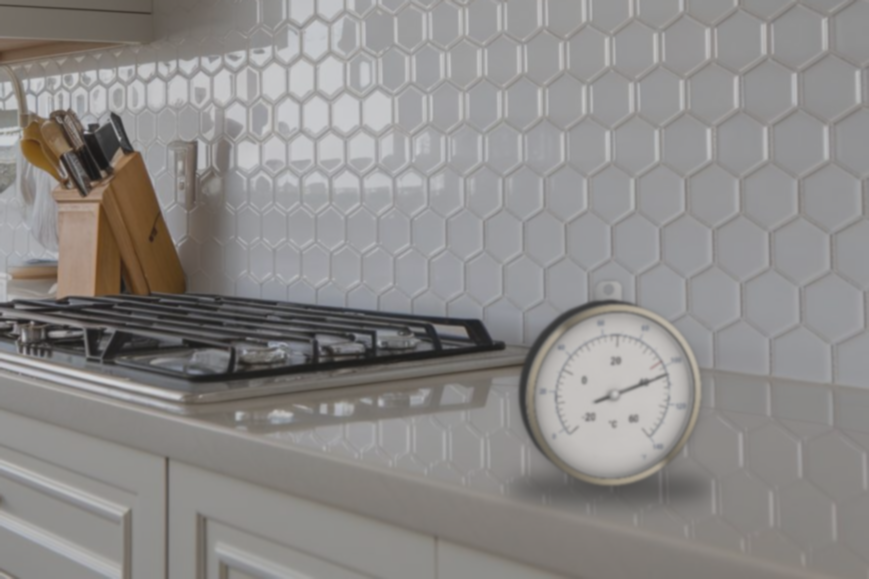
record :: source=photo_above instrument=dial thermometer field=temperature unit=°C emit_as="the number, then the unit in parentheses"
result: 40 (°C)
